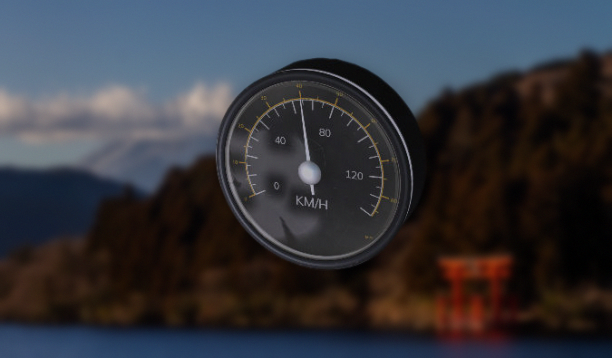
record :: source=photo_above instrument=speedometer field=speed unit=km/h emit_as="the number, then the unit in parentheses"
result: 65 (km/h)
